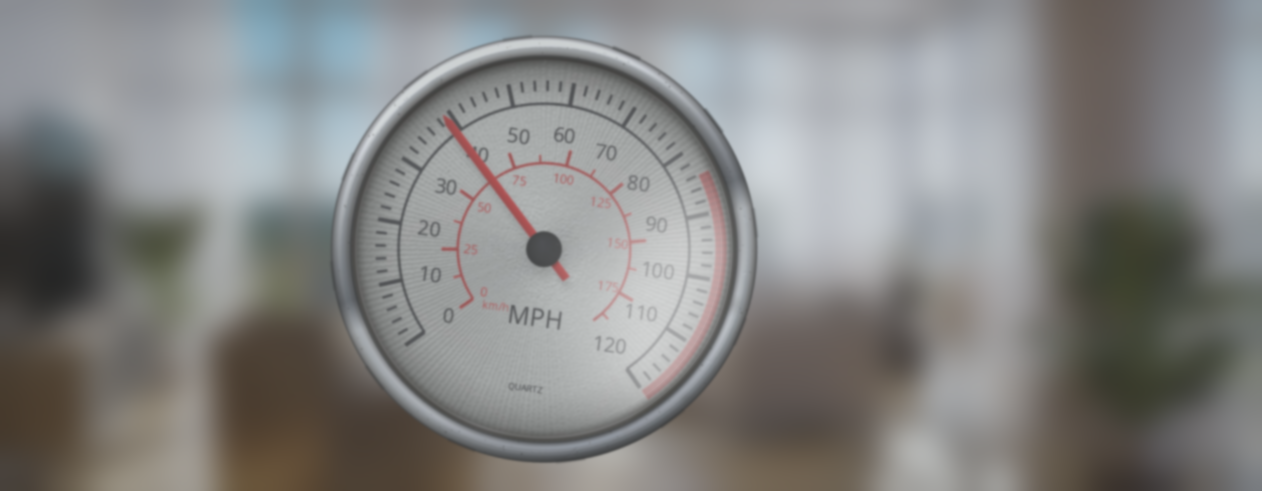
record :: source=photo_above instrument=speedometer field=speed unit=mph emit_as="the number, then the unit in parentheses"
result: 39 (mph)
